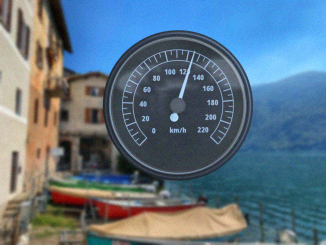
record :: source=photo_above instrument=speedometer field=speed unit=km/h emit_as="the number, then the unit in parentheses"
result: 125 (km/h)
